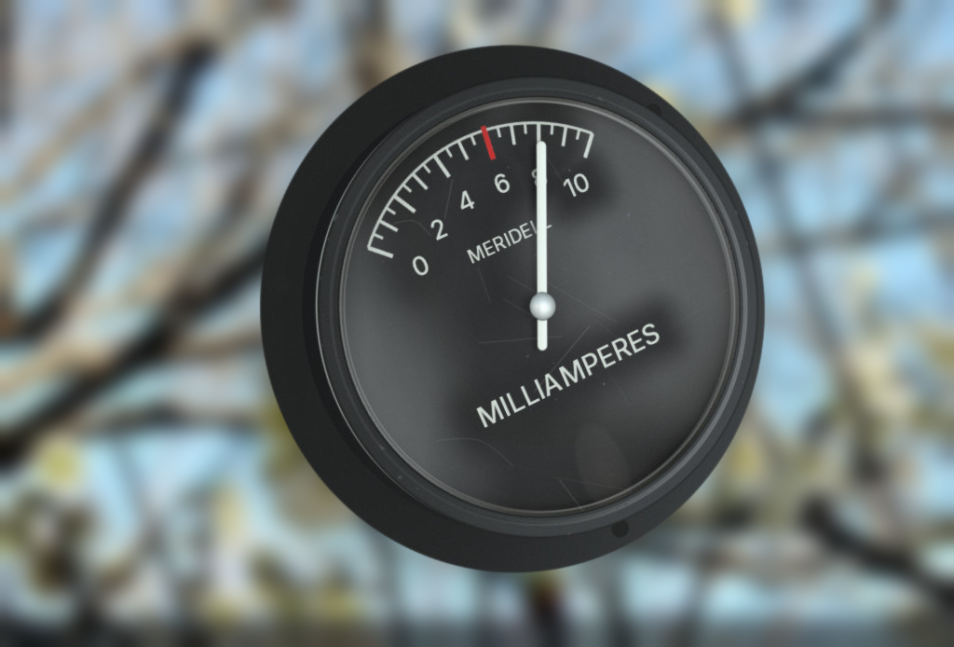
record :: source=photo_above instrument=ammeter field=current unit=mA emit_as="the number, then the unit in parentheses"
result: 8 (mA)
